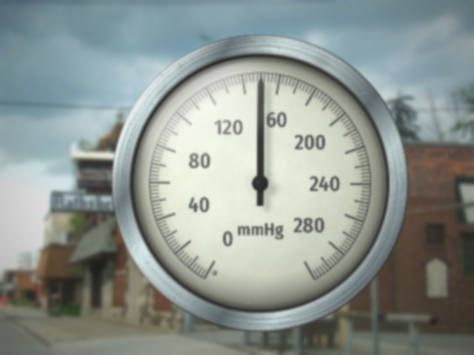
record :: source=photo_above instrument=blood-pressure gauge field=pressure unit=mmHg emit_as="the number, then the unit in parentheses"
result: 150 (mmHg)
